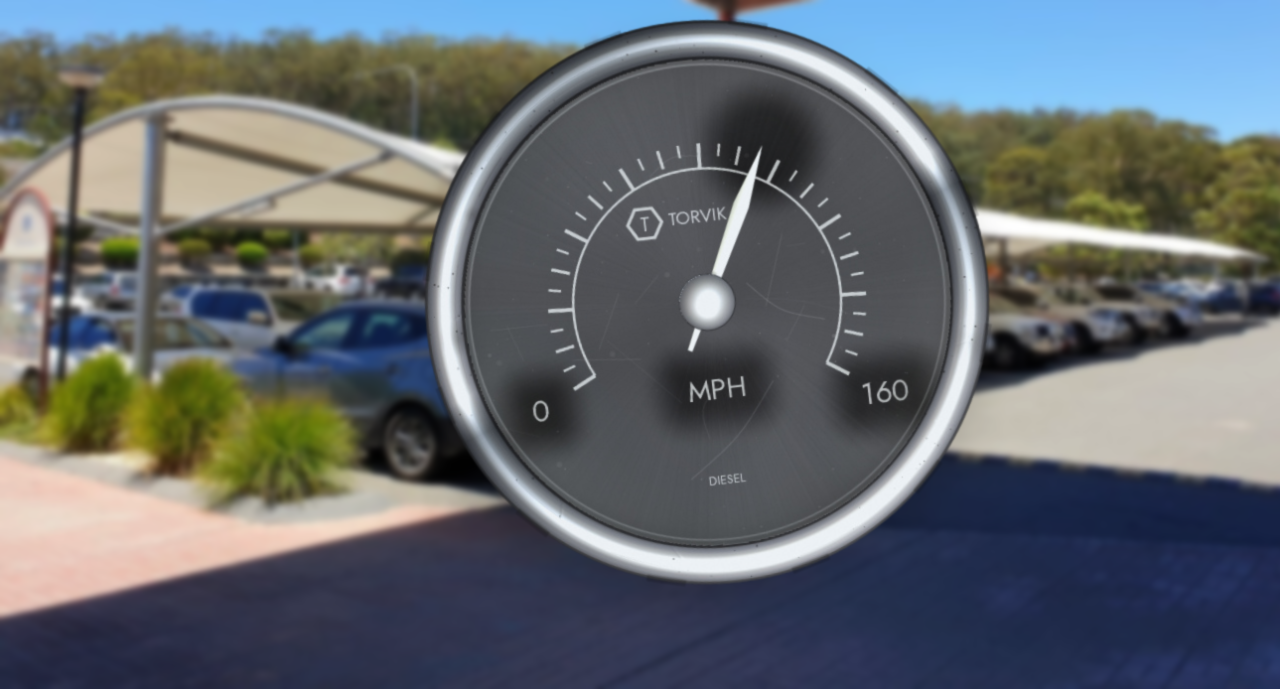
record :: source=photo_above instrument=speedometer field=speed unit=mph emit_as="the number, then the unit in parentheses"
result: 95 (mph)
